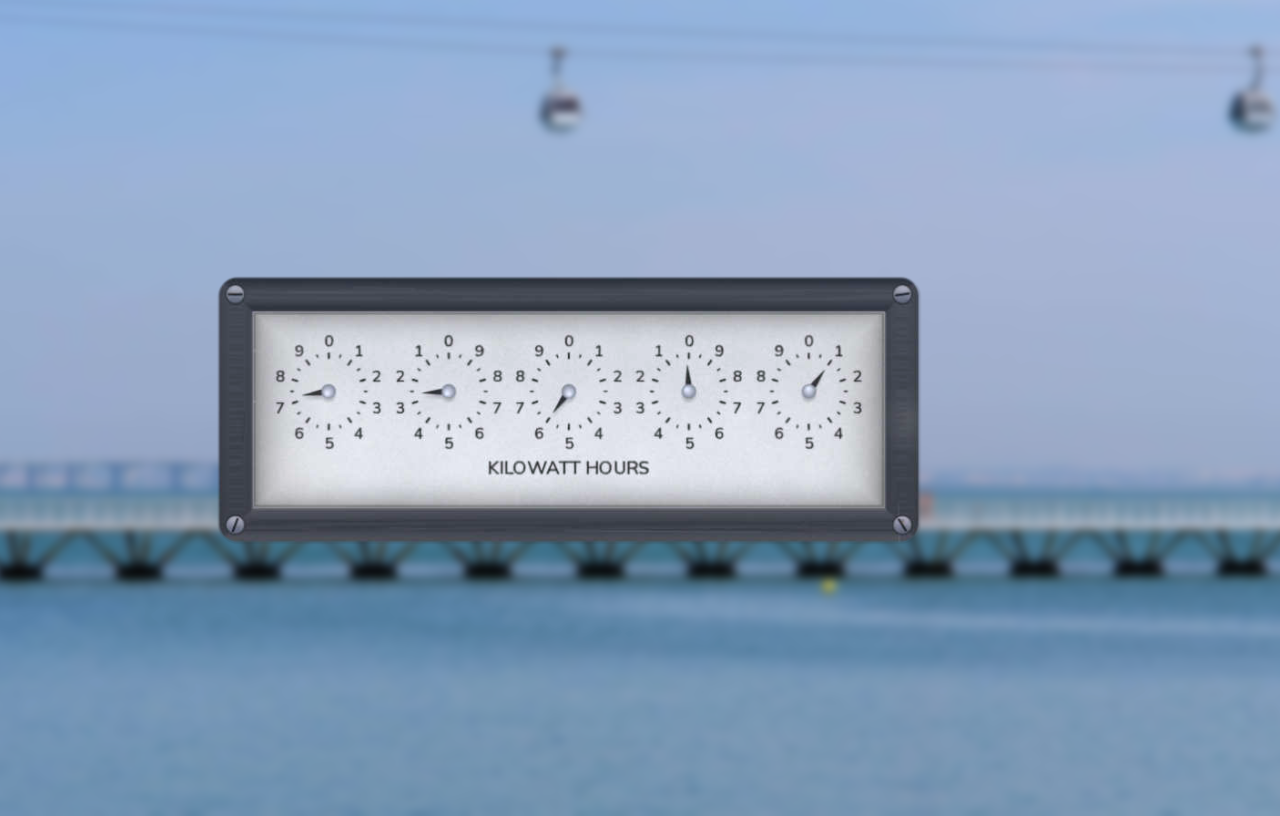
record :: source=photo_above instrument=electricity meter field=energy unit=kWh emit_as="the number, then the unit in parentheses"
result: 72601 (kWh)
